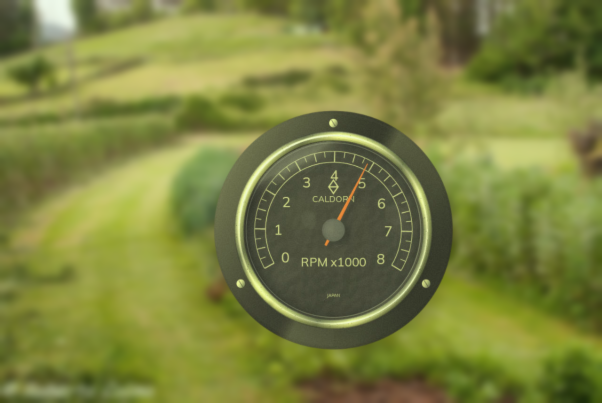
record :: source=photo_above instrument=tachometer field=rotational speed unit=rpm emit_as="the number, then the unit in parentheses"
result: 4875 (rpm)
